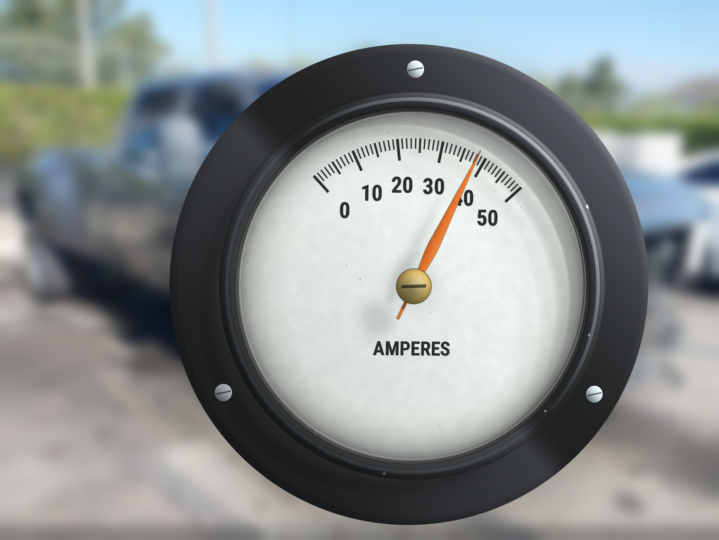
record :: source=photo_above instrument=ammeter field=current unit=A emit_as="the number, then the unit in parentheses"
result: 38 (A)
